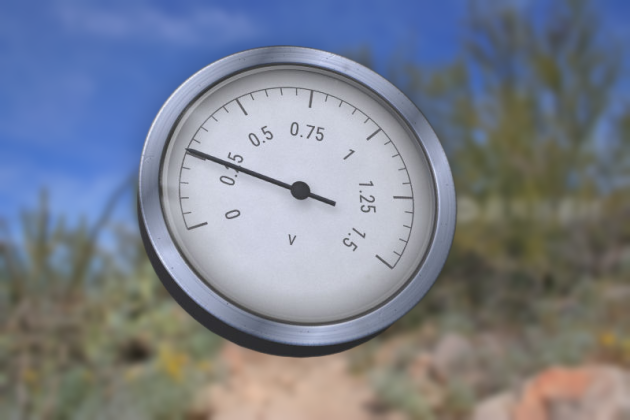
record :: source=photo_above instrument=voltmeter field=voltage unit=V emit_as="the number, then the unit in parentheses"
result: 0.25 (V)
